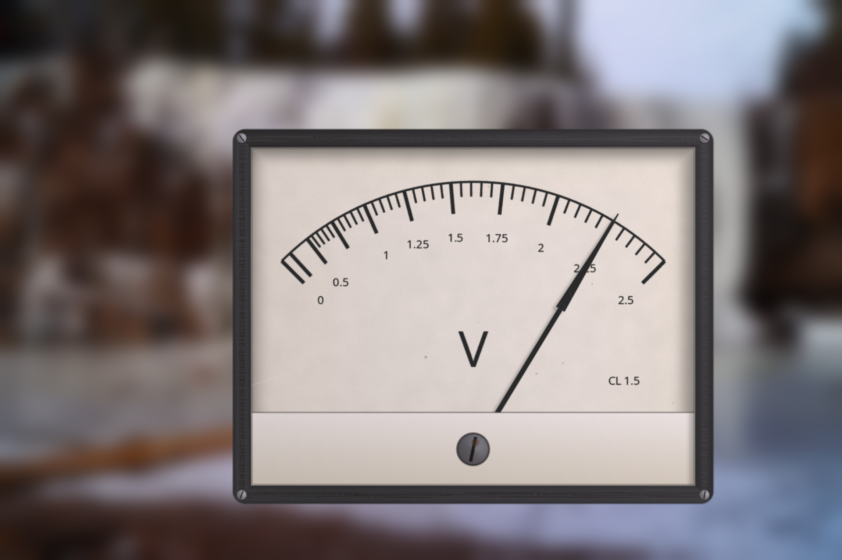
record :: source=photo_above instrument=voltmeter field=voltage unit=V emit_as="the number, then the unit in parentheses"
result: 2.25 (V)
